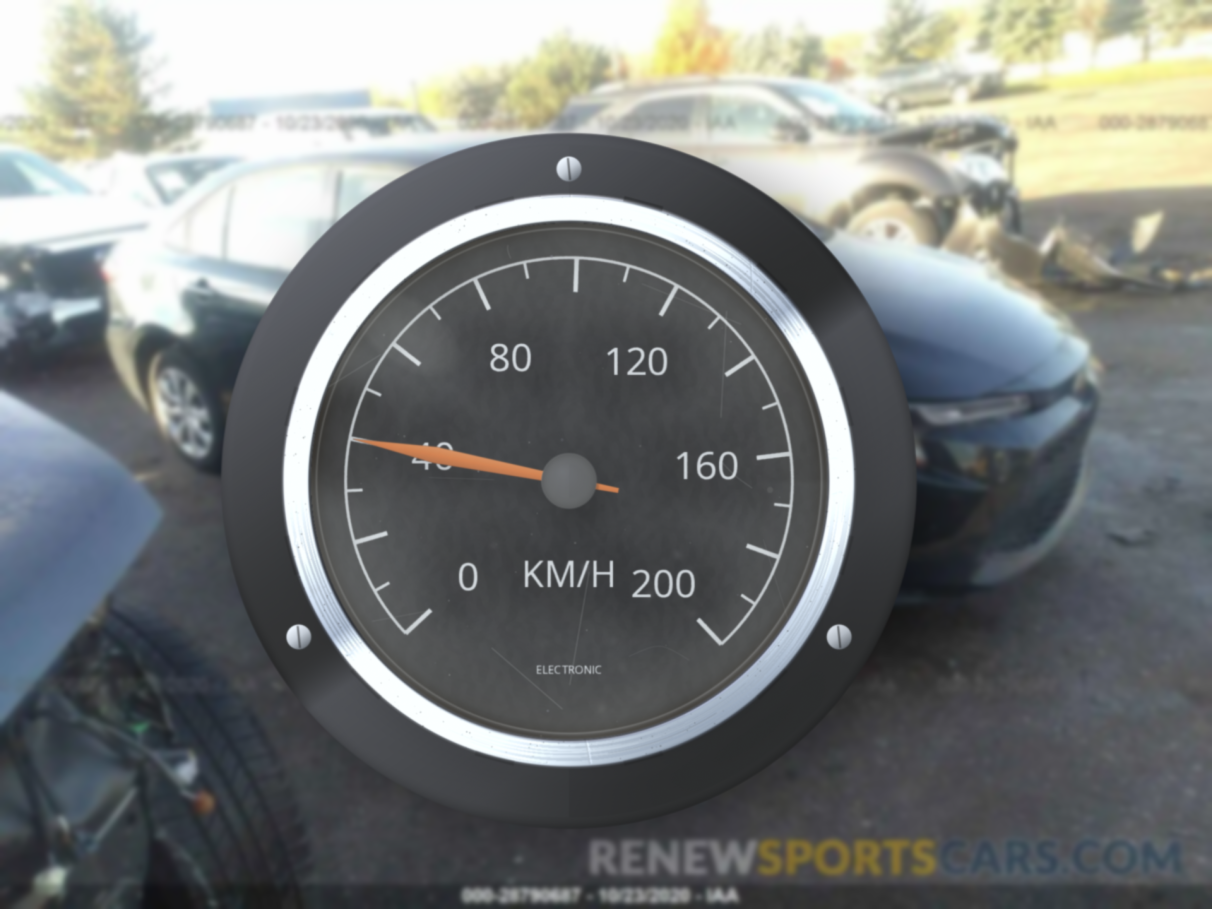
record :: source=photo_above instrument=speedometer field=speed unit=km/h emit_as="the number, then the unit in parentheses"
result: 40 (km/h)
